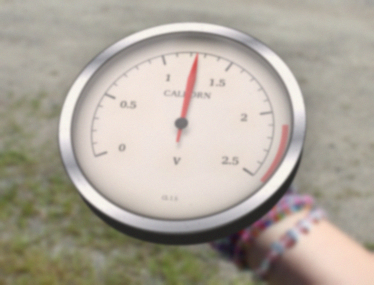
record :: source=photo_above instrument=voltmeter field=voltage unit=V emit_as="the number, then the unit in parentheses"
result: 1.25 (V)
